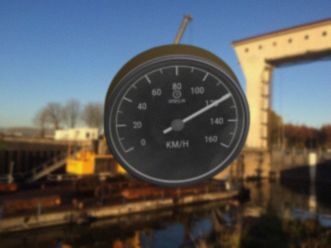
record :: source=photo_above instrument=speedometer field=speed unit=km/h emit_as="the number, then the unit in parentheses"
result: 120 (km/h)
